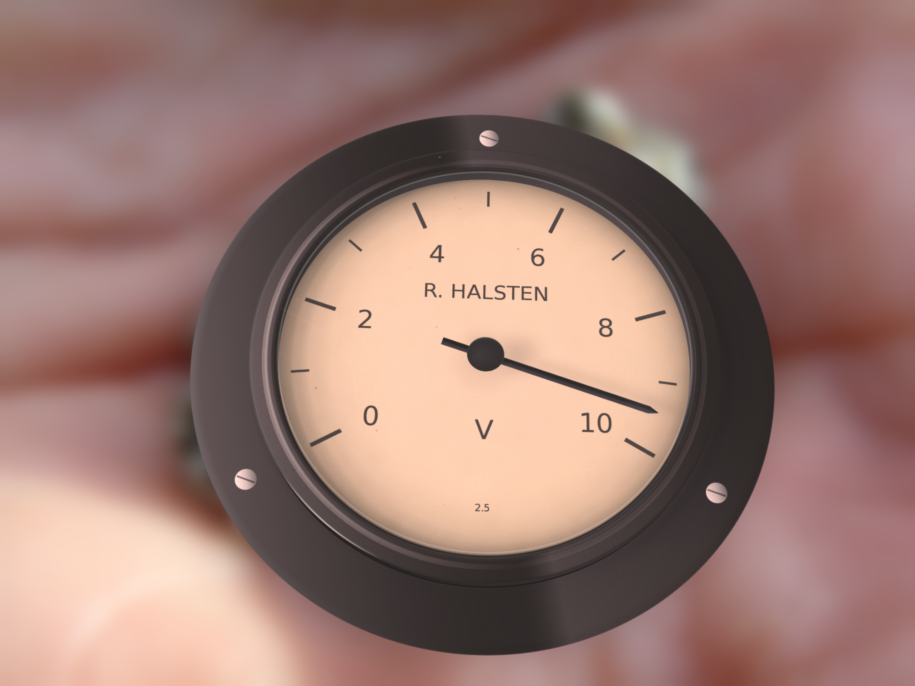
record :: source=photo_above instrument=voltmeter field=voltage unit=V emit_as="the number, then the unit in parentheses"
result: 9.5 (V)
